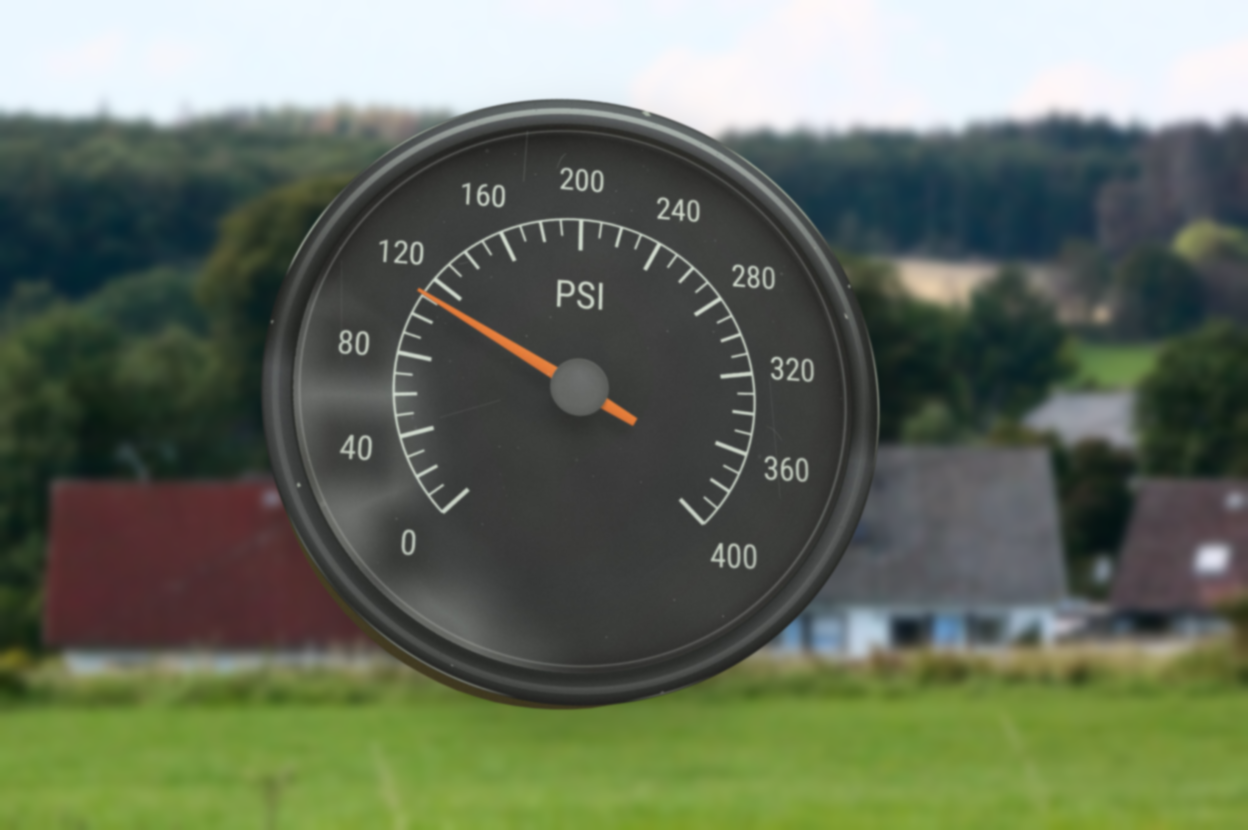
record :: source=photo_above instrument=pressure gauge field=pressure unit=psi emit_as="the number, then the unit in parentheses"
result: 110 (psi)
